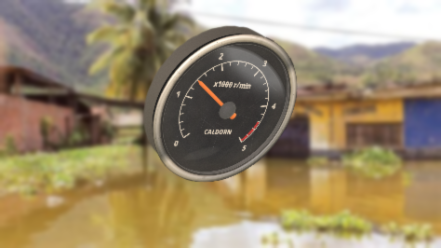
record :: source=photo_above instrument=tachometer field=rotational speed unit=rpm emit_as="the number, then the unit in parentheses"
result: 1400 (rpm)
